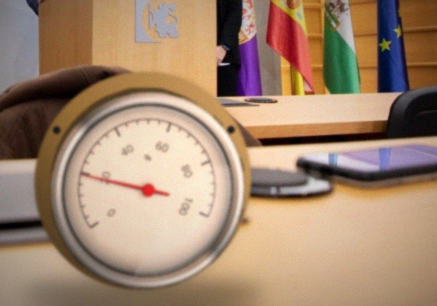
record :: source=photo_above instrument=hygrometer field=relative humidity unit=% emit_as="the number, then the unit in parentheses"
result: 20 (%)
